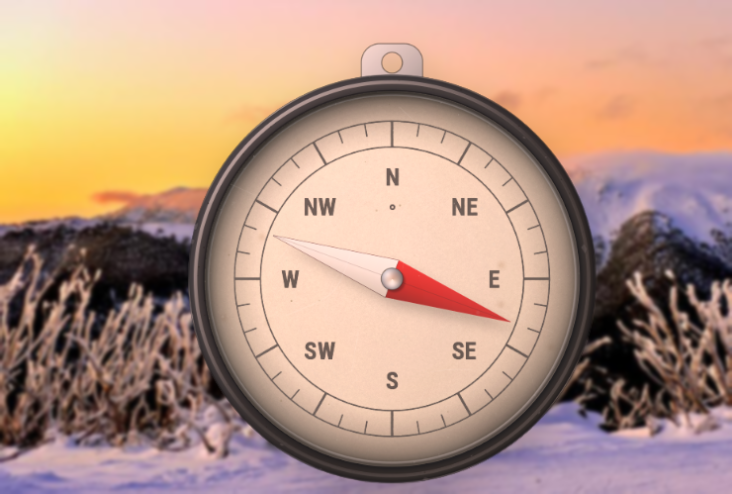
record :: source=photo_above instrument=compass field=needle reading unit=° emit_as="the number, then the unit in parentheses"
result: 110 (°)
